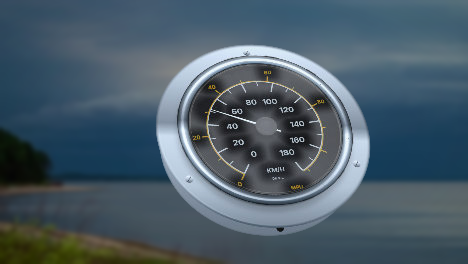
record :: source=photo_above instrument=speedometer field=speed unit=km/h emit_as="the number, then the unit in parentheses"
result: 50 (km/h)
